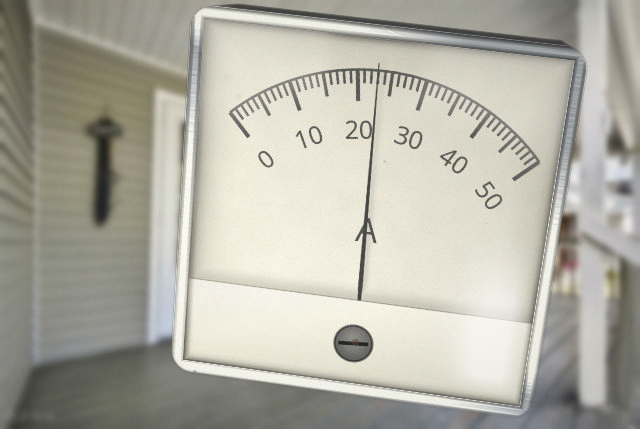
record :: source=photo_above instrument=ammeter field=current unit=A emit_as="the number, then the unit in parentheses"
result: 23 (A)
